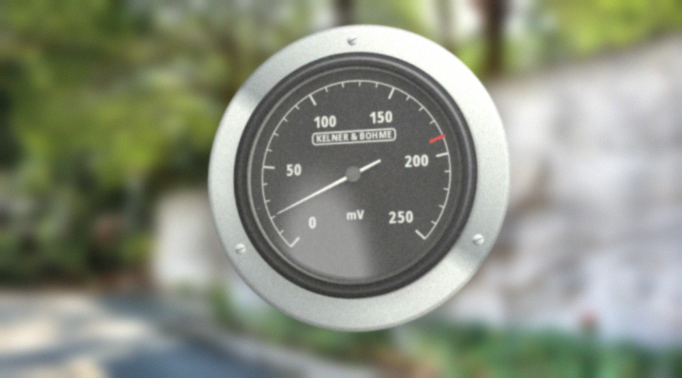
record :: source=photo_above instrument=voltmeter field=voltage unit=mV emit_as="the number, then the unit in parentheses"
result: 20 (mV)
